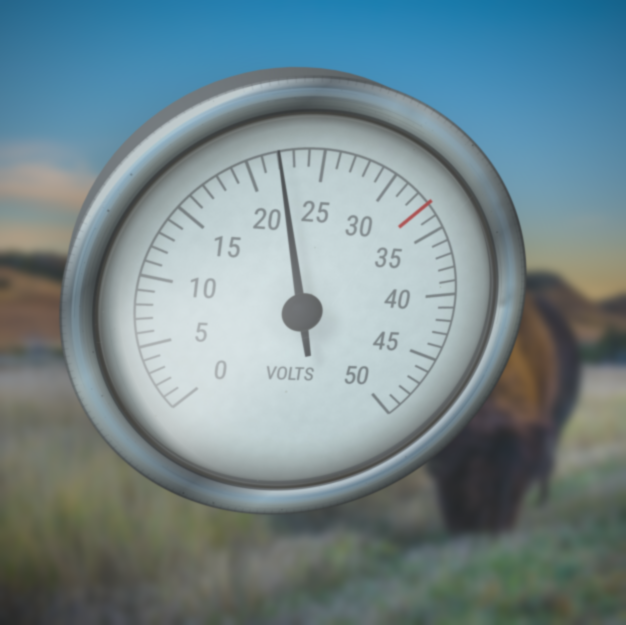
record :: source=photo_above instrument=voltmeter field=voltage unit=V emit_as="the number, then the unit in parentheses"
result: 22 (V)
